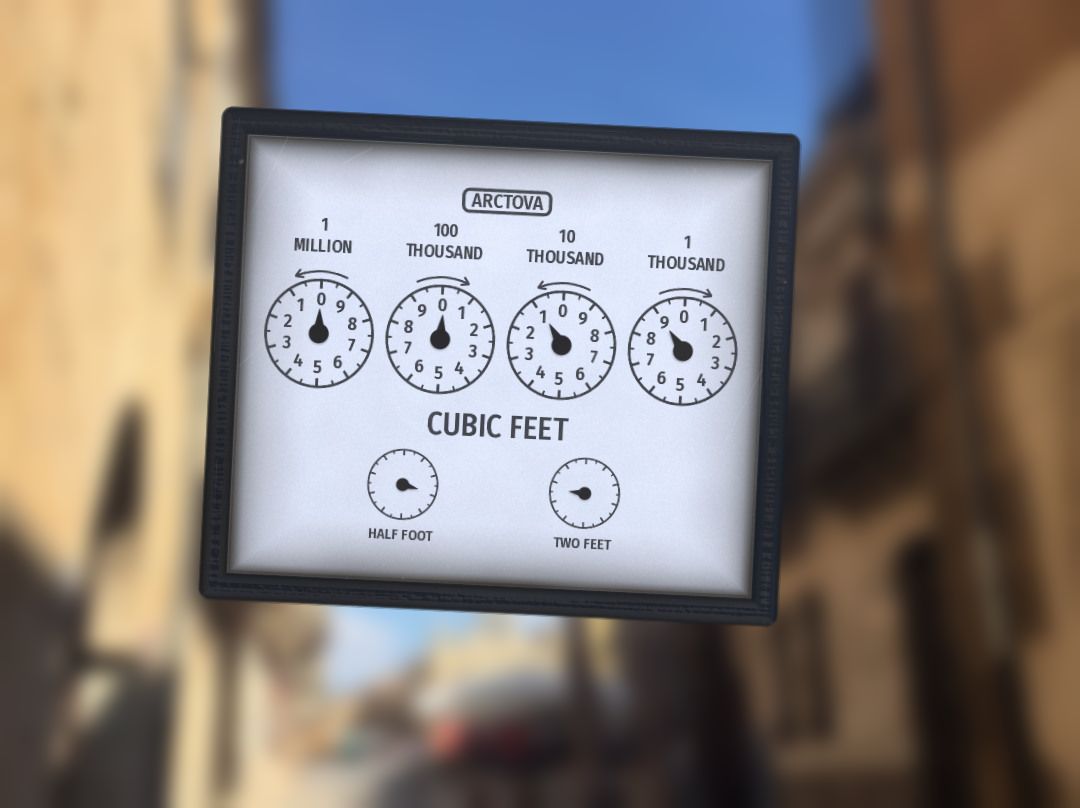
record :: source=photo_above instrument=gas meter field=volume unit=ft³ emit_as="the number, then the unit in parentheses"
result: 900 (ft³)
